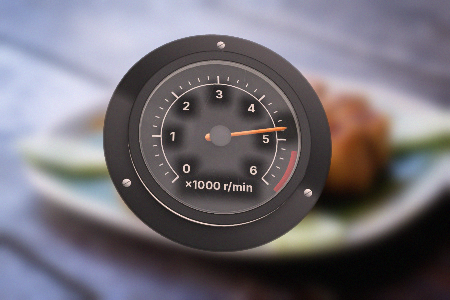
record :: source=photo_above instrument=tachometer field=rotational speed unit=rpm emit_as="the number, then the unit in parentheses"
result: 4800 (rpm)
